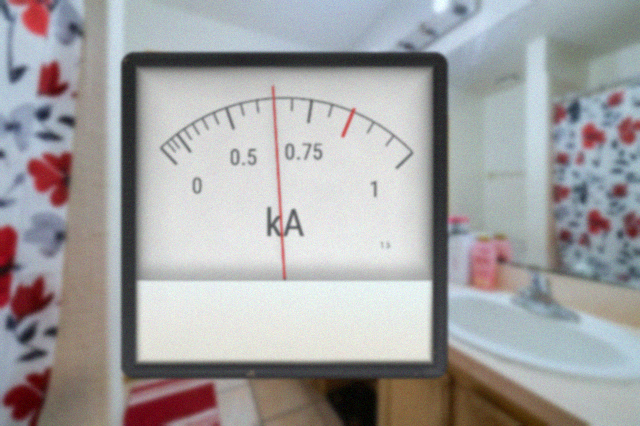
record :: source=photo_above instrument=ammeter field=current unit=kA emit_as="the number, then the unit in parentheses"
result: 0.65 (kA)
